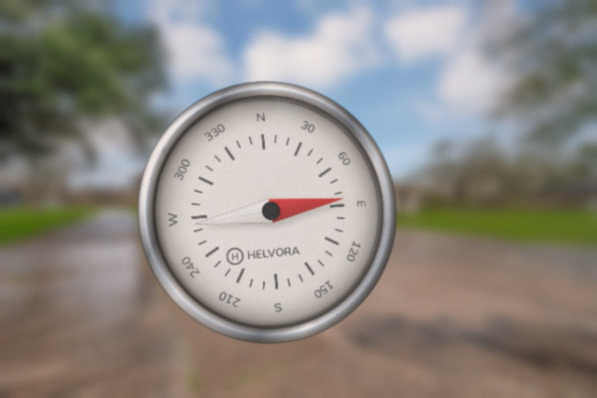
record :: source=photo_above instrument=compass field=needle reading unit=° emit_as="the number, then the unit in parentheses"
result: 85 (°)
